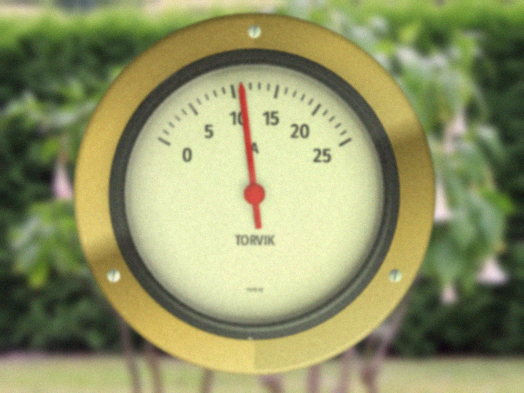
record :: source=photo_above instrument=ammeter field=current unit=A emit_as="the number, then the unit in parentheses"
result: 11 (A)
